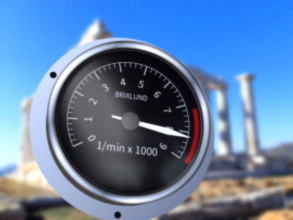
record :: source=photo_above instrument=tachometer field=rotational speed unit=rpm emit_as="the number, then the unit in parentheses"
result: 8200 (rpm)
